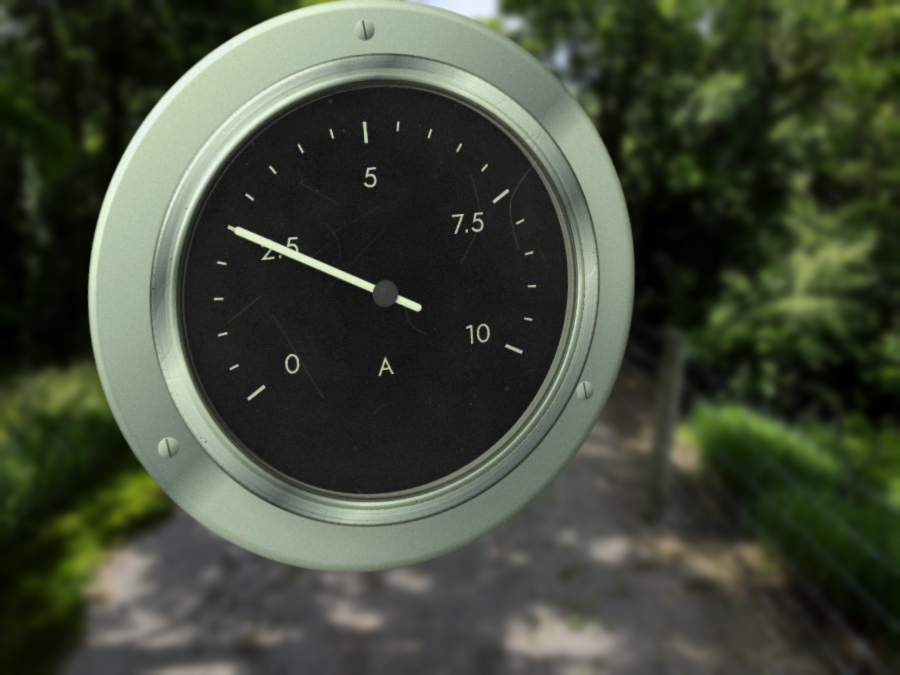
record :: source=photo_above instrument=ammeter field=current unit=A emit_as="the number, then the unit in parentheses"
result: 2.5 (A)
